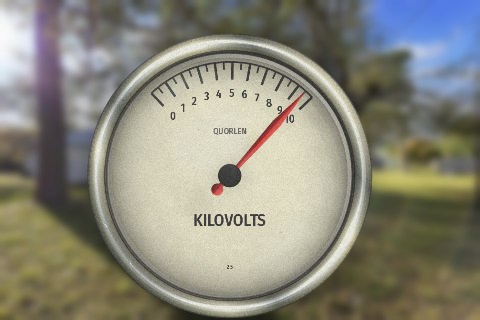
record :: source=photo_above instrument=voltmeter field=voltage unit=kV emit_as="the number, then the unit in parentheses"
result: 9.5 (kV)
